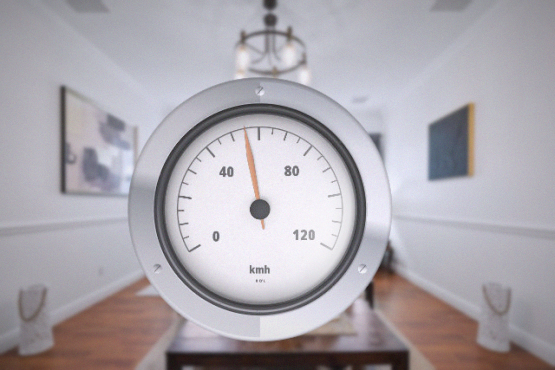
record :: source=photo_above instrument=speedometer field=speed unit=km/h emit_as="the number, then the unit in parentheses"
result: 55 (km/h)
